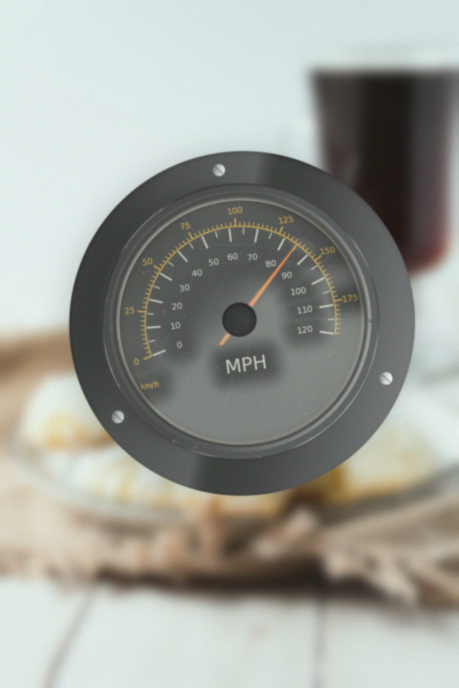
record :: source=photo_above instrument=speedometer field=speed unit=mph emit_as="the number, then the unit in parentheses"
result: 85 (mph)
